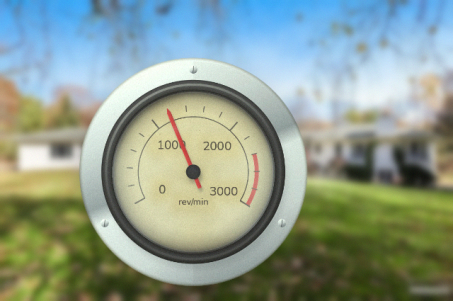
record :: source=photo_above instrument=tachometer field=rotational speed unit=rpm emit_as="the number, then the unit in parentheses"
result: 1200 (rpm)
